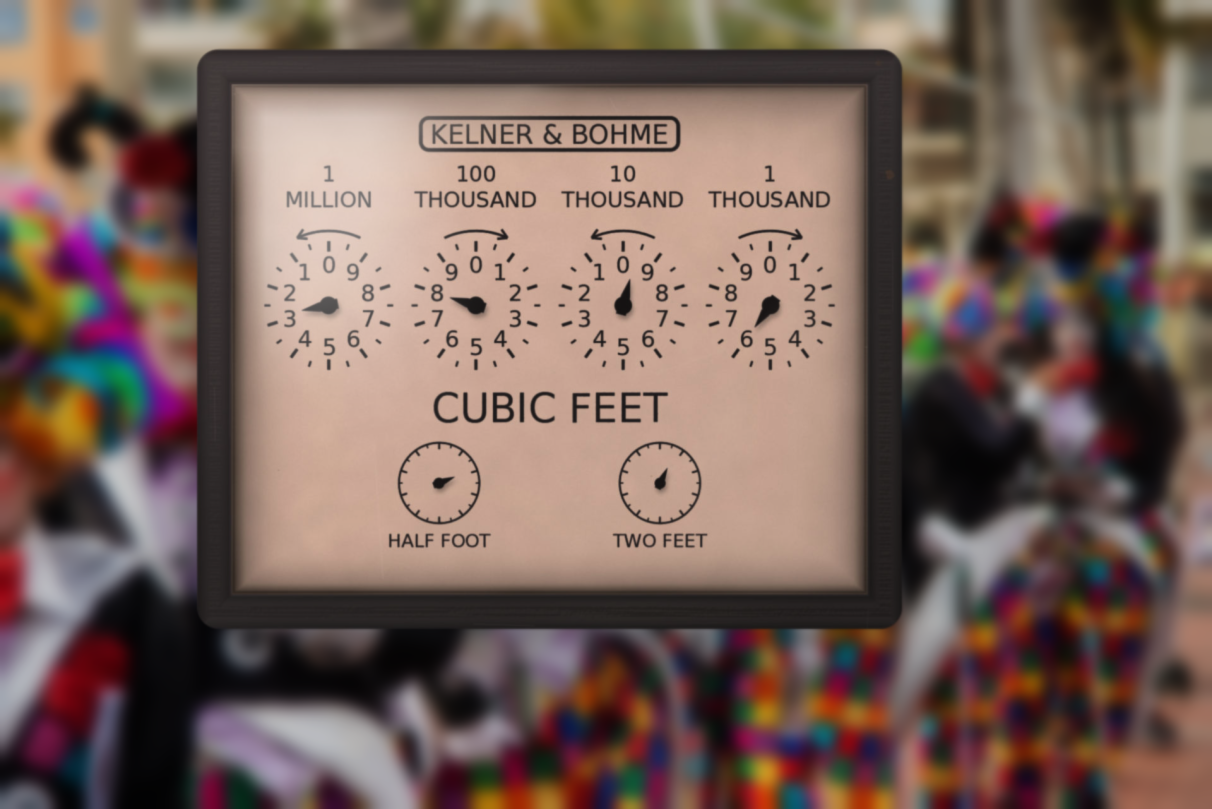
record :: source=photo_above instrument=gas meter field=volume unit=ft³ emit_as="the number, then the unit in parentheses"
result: 279600 (ft³)
